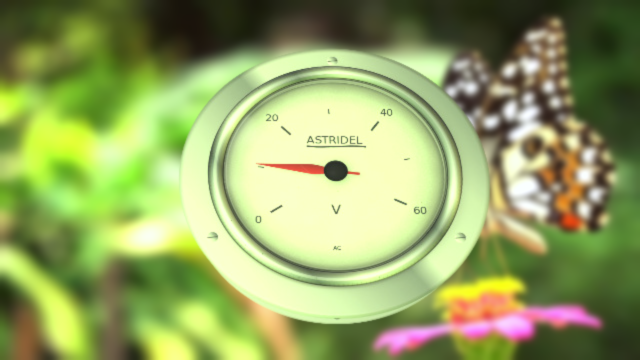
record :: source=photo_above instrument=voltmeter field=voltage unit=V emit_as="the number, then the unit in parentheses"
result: 10 (V)
